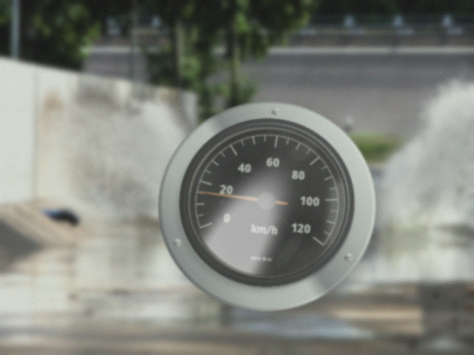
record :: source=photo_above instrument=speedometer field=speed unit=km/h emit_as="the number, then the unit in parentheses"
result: 15 (km/h)
